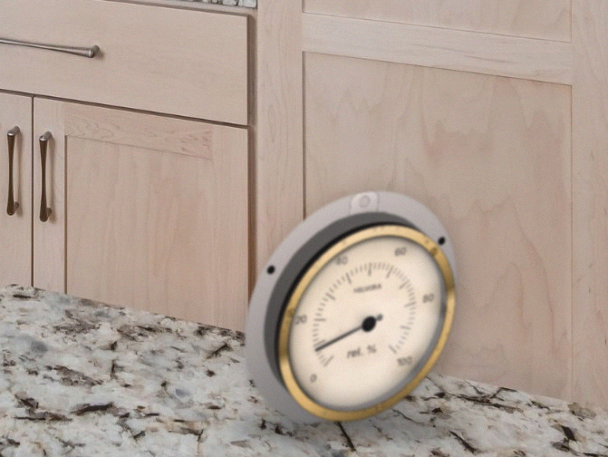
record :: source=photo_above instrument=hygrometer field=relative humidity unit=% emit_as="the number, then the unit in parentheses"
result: 10 (%)
